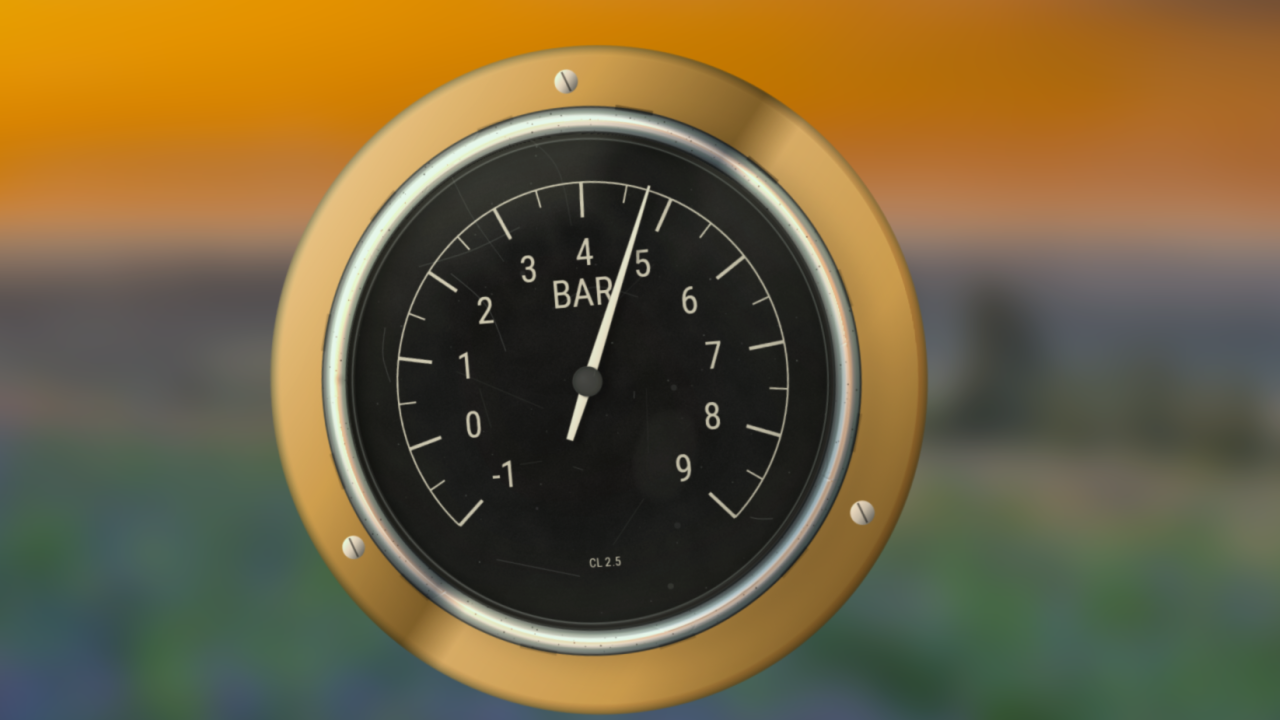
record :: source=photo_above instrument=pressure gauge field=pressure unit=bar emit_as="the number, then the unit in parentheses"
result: 4.75 (bar)
